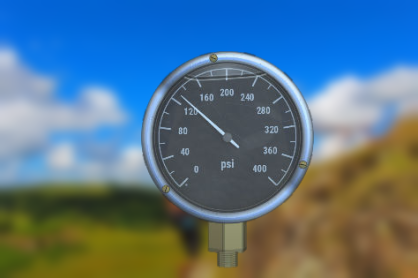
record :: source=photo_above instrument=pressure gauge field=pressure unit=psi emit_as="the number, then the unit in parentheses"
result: 130 (psi)
